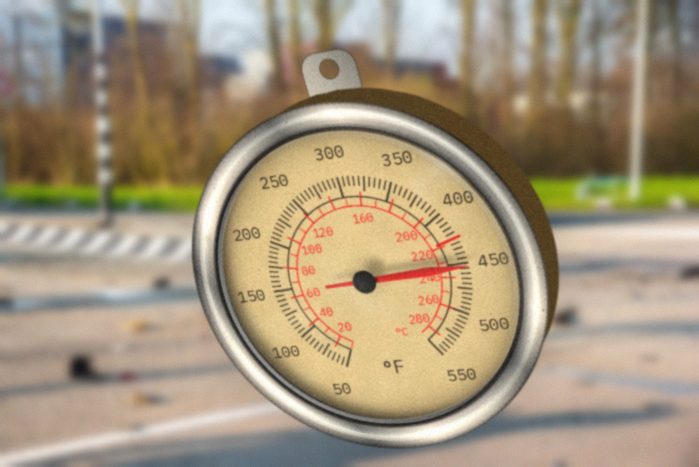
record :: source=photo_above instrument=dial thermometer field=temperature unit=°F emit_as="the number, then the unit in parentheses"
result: 450 (°F)
